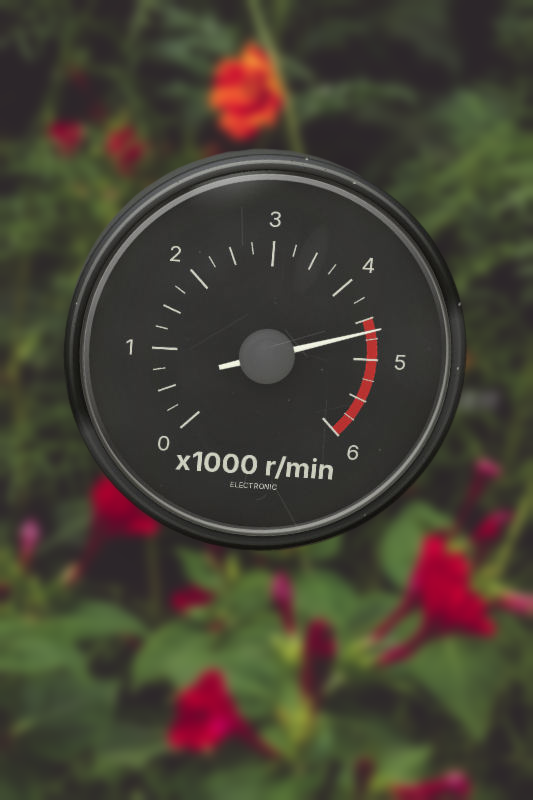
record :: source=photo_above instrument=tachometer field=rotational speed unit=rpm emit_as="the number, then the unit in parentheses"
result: 4625 (rpm)
